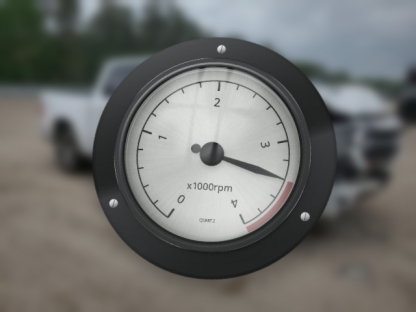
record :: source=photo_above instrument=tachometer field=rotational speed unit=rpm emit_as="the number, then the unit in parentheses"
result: 3400 (rpm)
